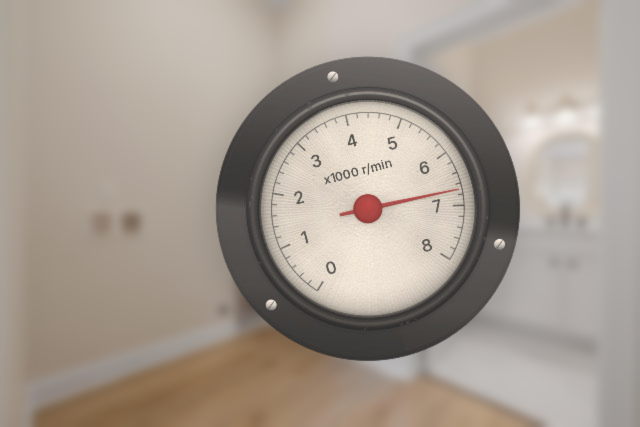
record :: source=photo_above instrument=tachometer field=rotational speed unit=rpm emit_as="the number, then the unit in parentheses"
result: 6700 (rpm)
